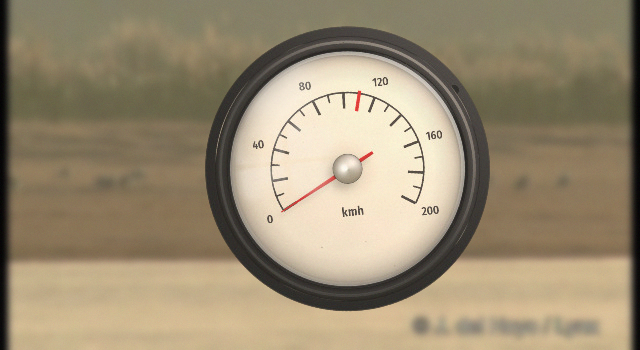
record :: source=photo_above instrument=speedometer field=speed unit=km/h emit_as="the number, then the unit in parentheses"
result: 0 (km/h)
